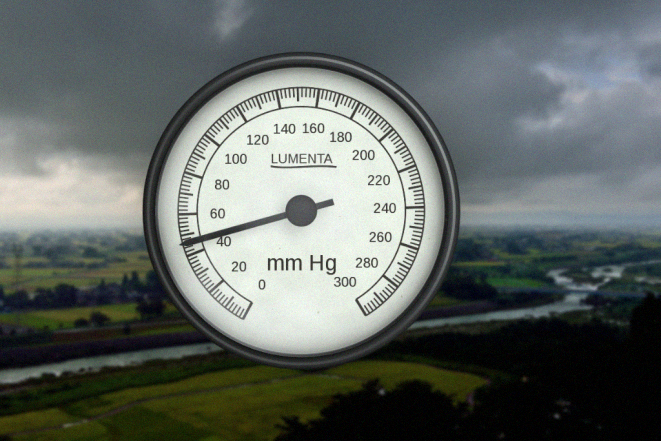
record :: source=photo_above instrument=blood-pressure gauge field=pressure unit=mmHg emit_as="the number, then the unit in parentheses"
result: 46 (mmHg)
